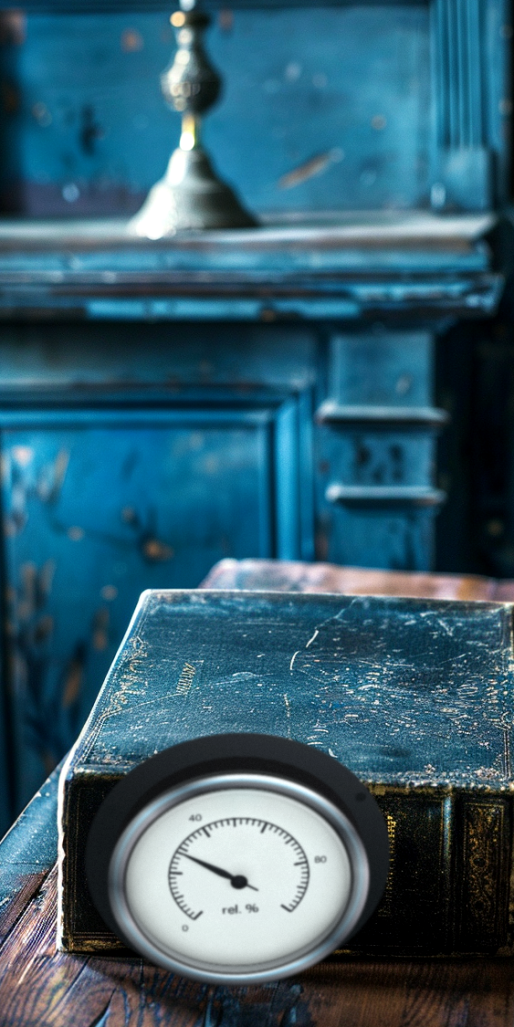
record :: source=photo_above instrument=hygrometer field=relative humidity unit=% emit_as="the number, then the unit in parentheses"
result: 30 (%)
